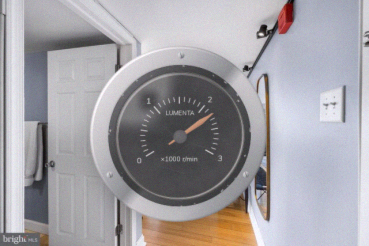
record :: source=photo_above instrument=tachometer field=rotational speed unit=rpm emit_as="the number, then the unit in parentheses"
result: 2200 (rpm)
